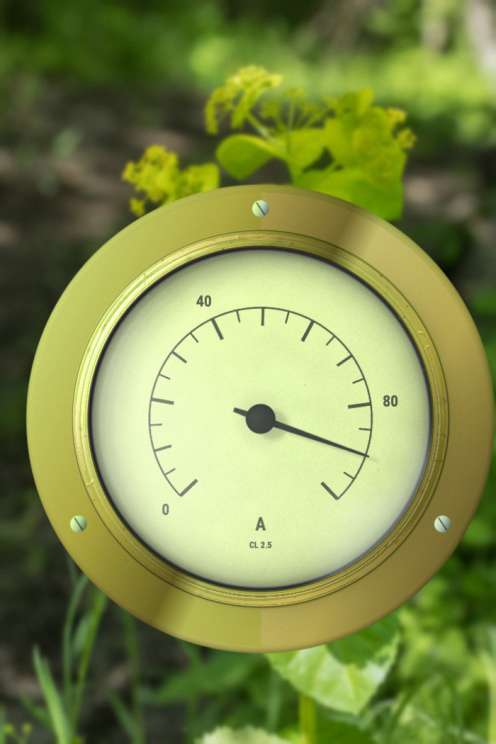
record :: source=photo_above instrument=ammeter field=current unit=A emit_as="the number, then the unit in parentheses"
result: 90 (A)
